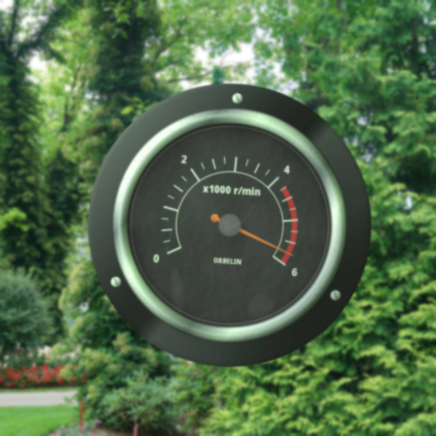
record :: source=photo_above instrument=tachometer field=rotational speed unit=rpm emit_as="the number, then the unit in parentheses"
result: 5750 (rpm)
